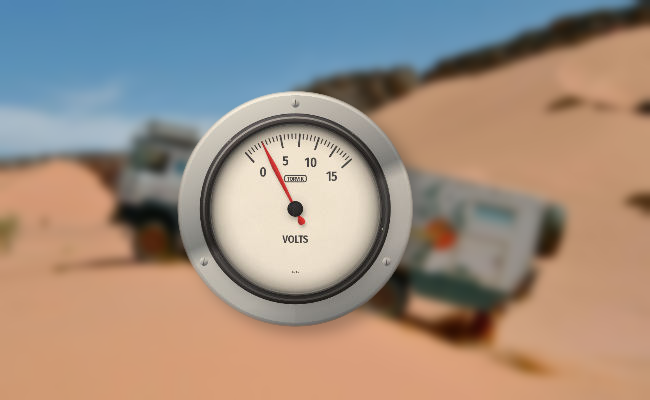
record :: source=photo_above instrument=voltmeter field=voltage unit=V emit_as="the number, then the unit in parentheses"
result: 2.5 (V)
